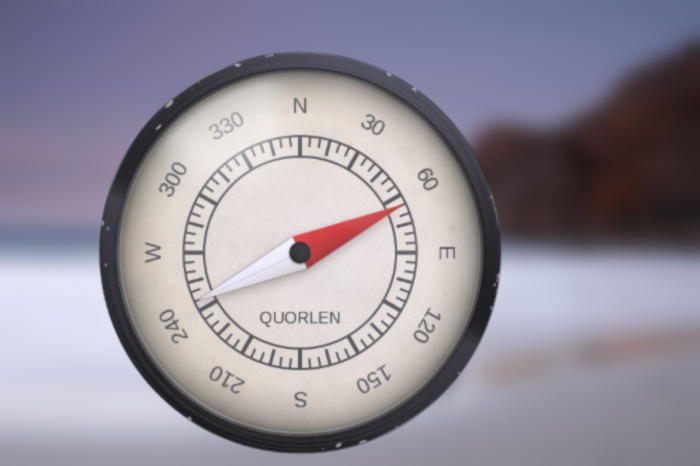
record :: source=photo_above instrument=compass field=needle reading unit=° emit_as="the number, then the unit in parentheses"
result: 65 (°)
